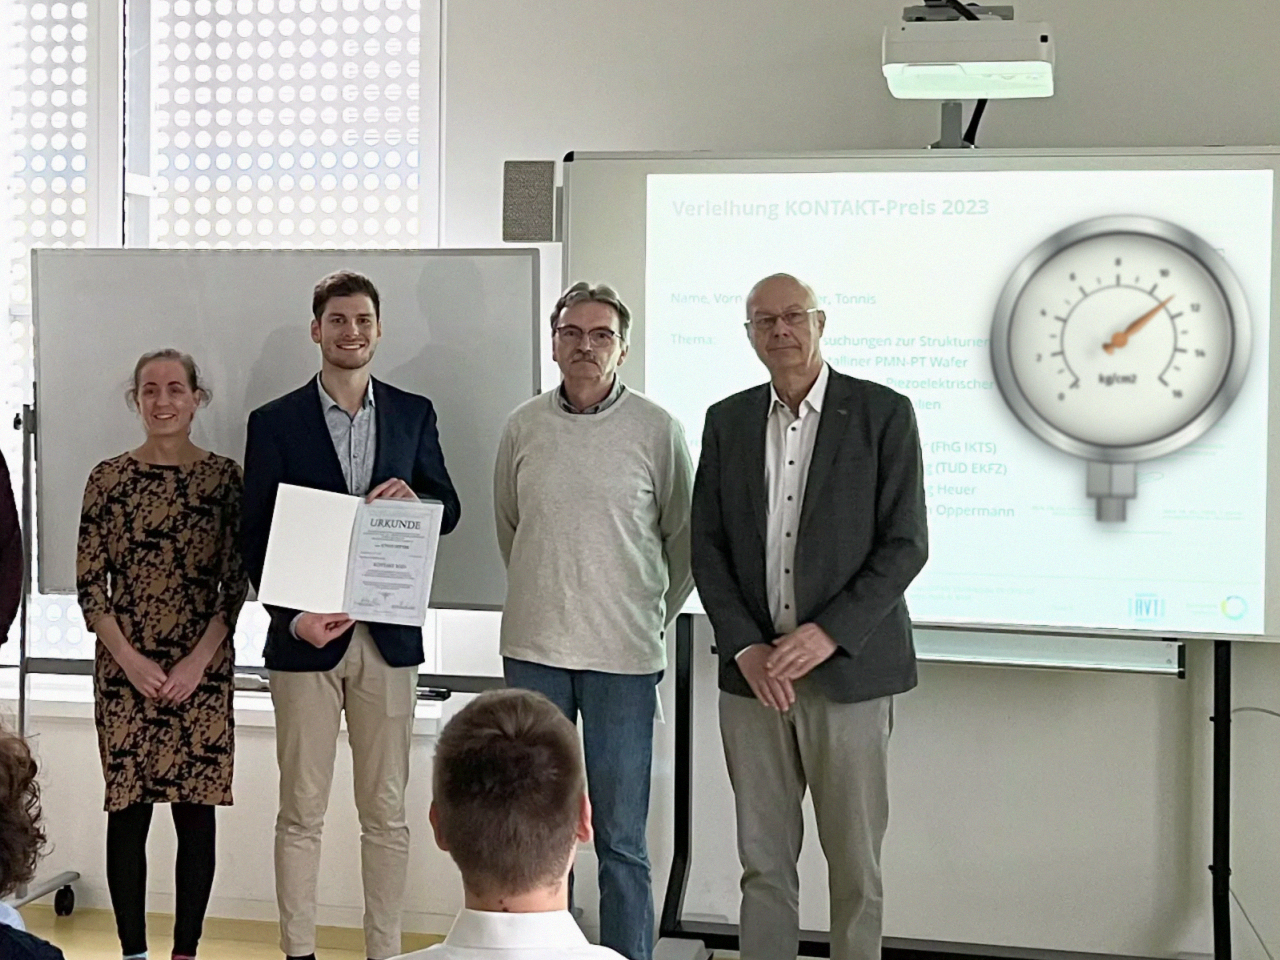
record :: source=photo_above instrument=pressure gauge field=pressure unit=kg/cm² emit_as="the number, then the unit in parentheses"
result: 11 (kg/cm²)
